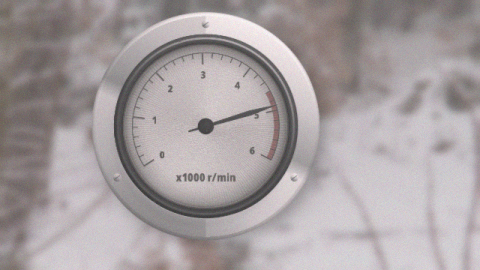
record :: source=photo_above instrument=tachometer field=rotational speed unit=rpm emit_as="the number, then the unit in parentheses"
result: 4900 (rpm)
